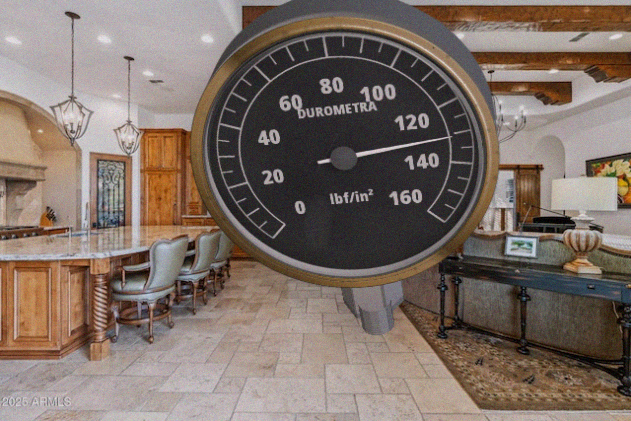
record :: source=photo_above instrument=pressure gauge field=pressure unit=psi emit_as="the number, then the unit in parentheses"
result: 130 (psi)
